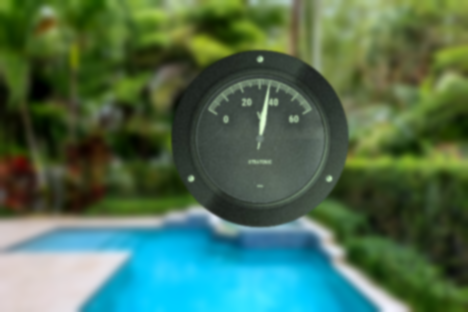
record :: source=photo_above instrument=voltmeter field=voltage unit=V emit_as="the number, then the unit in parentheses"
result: 35 (V)
